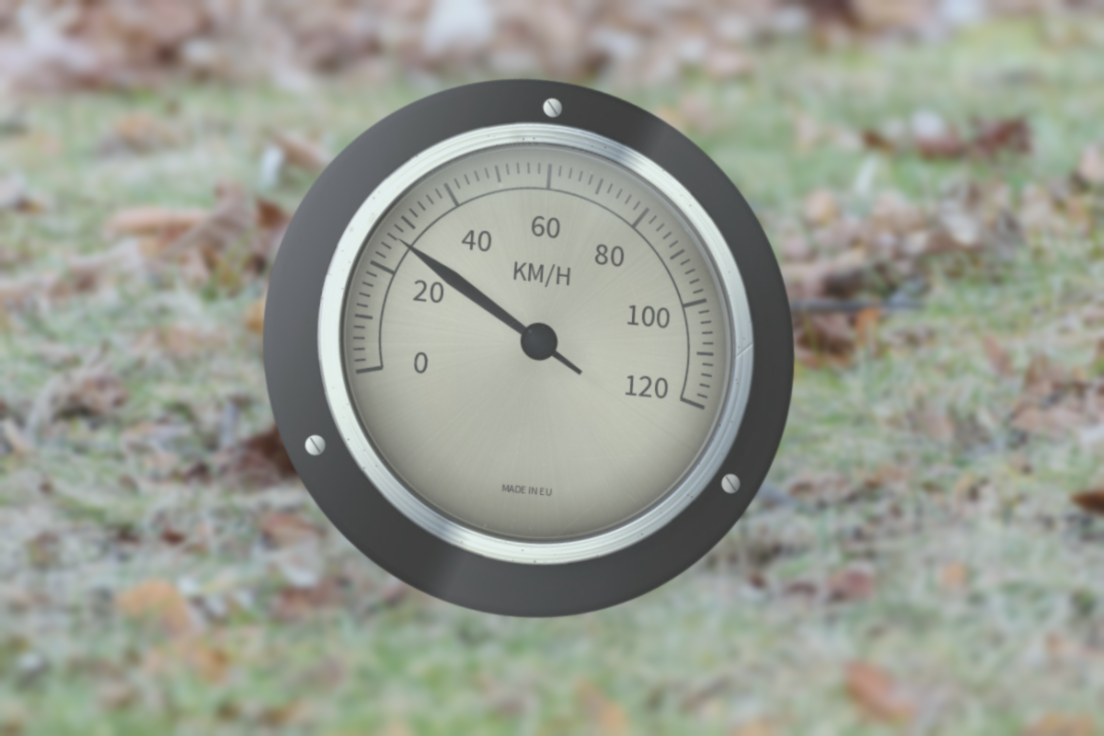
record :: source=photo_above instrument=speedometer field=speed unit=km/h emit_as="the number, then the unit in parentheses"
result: 26 (km/h)
